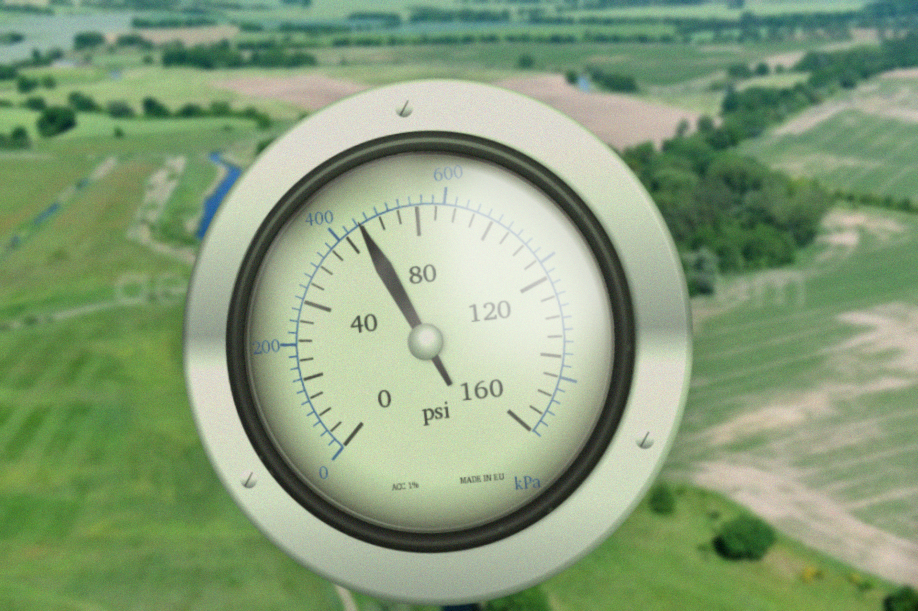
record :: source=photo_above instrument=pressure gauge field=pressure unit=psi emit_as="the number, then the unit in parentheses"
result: 65 (psi)
